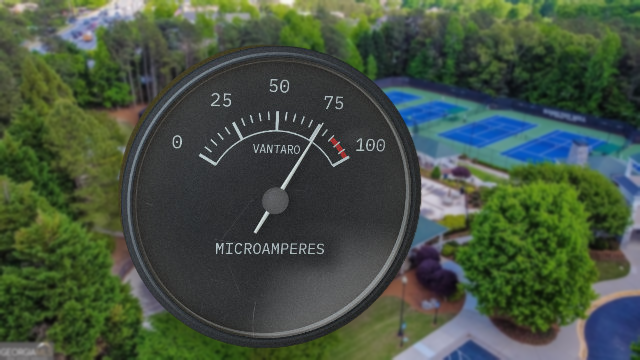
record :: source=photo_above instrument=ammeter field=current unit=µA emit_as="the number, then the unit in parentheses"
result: 75 (µA)
